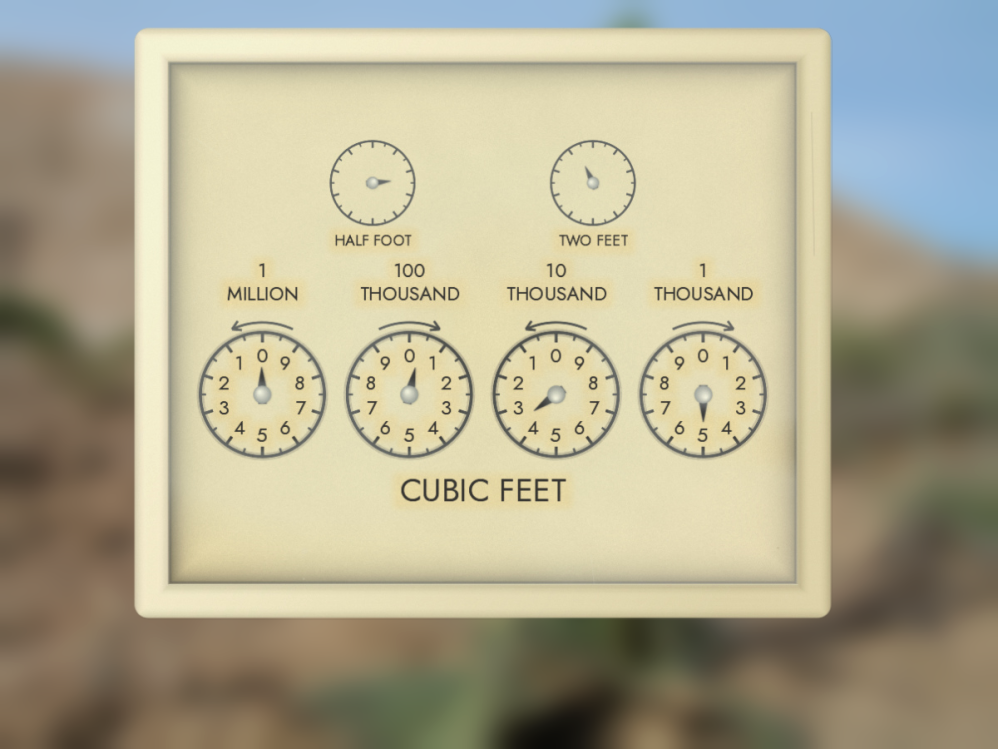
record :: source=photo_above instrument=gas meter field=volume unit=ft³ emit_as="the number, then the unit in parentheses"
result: 3500 (ft³)
